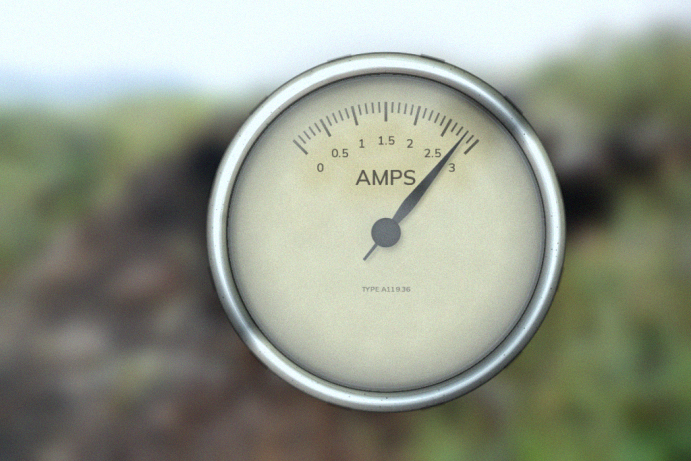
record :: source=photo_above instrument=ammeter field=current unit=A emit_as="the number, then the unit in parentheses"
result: 2.8 (A)
